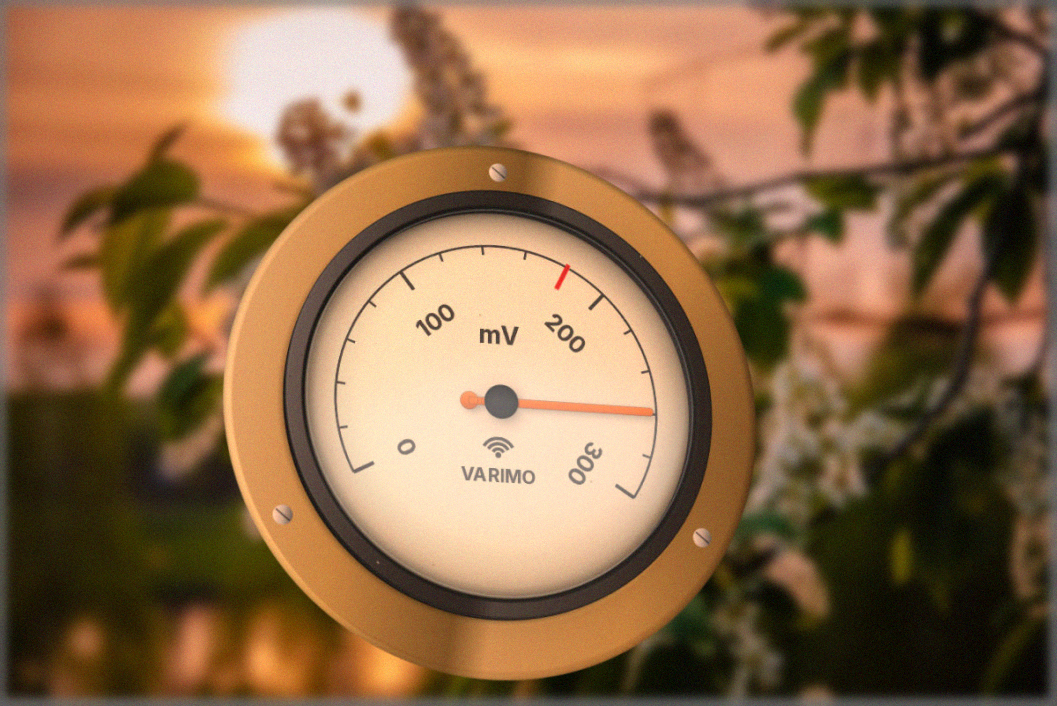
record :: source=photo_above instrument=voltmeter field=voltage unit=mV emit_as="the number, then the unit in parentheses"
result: 260 (mV)
